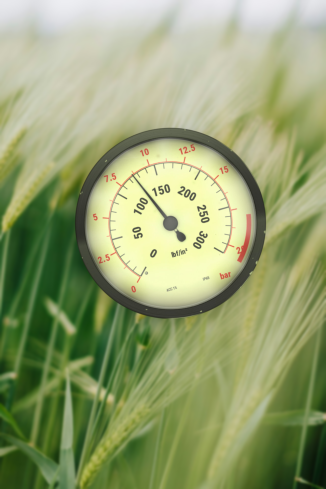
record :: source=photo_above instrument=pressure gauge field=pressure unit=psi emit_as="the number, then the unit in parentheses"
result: 125 (psi)
